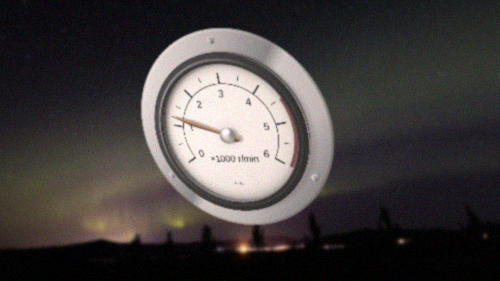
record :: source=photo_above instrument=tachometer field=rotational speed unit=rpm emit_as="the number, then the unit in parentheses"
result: 1250 (rpm)
